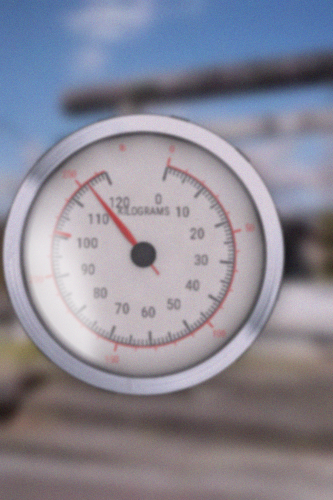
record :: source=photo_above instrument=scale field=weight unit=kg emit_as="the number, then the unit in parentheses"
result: 115 (kg)
